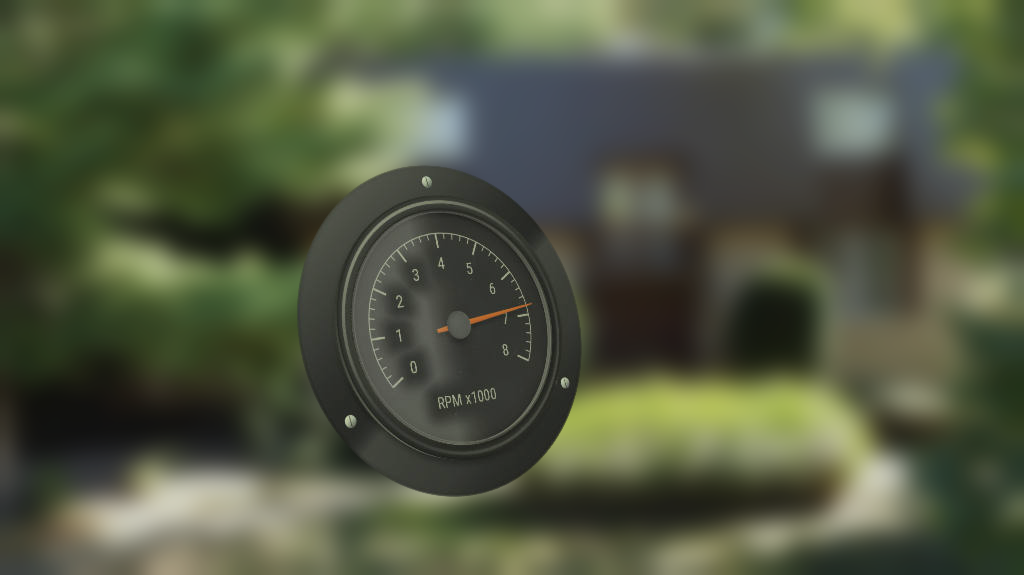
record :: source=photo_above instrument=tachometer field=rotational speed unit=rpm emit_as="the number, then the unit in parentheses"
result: 6800 (rpm)
